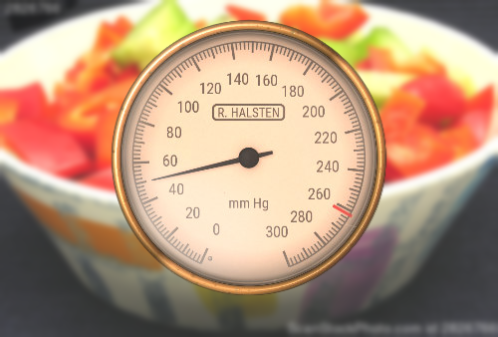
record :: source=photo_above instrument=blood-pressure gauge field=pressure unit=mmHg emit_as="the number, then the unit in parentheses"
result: 50 (mmHg)
